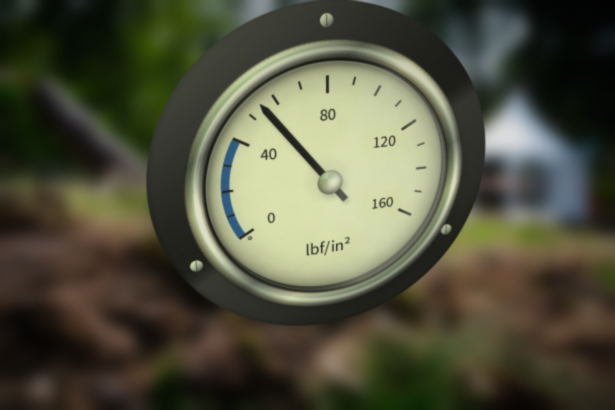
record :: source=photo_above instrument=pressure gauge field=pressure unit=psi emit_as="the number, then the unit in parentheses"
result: 55 (psi)
